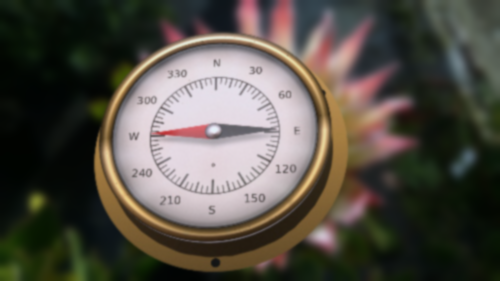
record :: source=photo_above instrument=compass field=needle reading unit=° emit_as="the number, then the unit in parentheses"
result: 270 (°)
